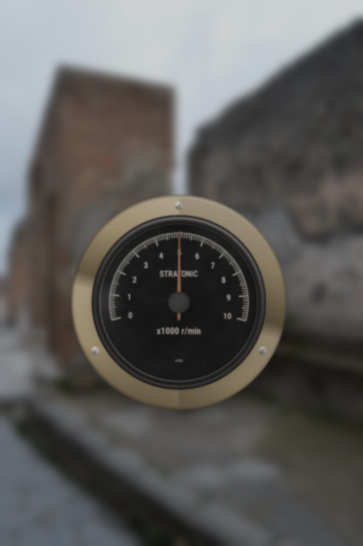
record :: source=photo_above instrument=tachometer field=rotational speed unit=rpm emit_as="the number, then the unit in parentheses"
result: 5000 (rpm)
